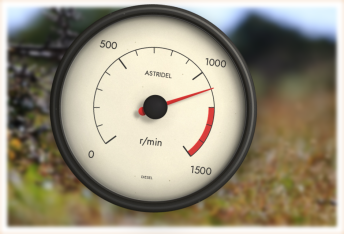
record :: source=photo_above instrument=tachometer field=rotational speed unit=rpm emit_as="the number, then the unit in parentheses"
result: 1100 (rpm)
